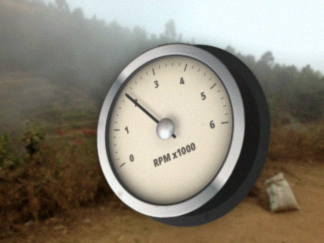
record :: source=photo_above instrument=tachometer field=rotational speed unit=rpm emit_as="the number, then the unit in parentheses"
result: 2000 (rpm)
